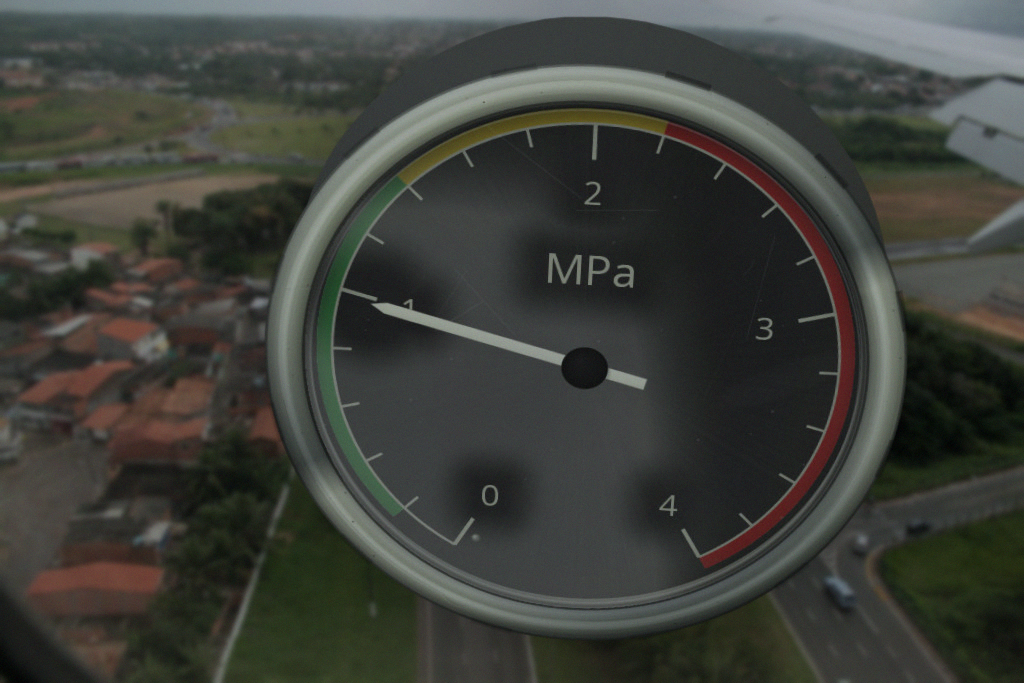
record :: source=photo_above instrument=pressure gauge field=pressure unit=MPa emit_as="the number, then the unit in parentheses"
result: 1 (MPa)
